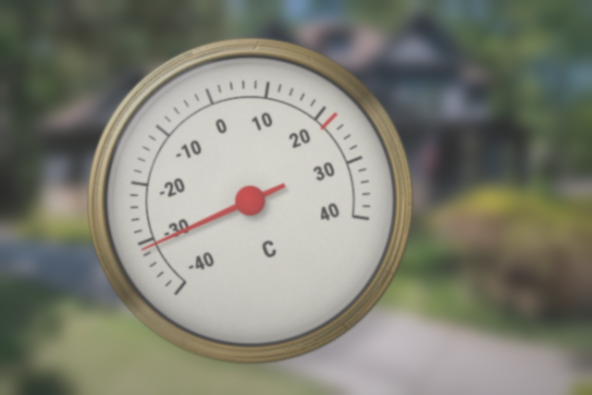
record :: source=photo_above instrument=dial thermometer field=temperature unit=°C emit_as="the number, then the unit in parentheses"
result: -31 (°C)
